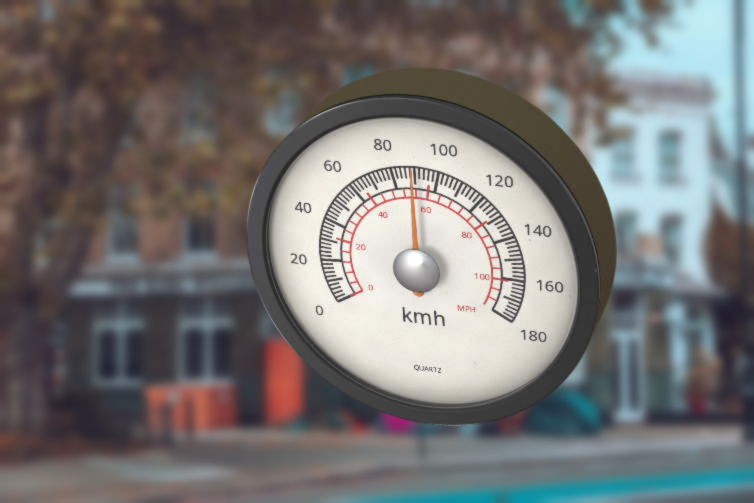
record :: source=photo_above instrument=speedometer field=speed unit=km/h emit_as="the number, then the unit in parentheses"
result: 90 (km/h)
